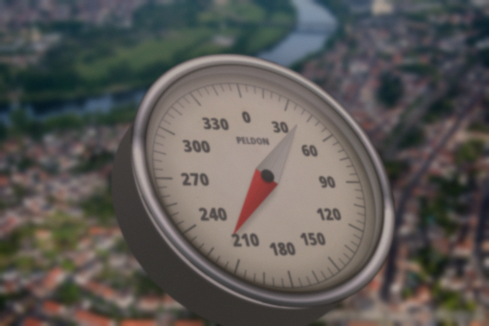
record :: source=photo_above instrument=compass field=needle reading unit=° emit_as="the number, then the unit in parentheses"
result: 220 (°)
